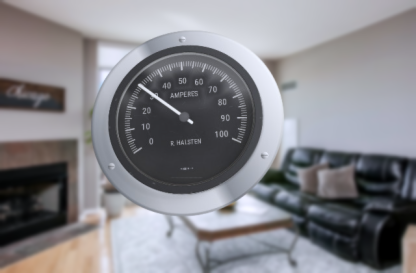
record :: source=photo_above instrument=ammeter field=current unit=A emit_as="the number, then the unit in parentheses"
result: 30 (A)
